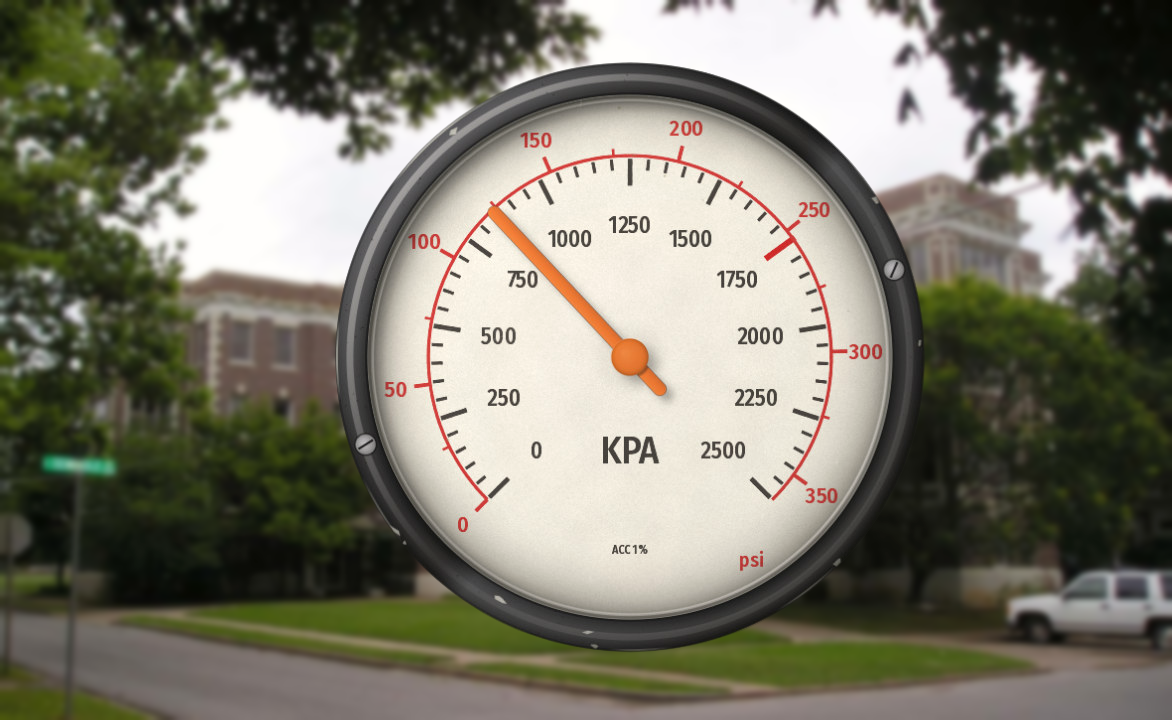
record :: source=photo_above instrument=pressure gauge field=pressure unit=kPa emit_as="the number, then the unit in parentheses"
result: 850 (kPa)
